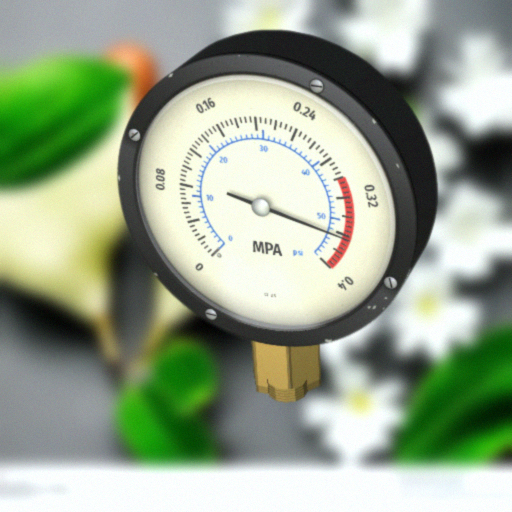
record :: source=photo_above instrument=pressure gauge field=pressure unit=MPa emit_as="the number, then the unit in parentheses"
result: 0.36 (MPa)
